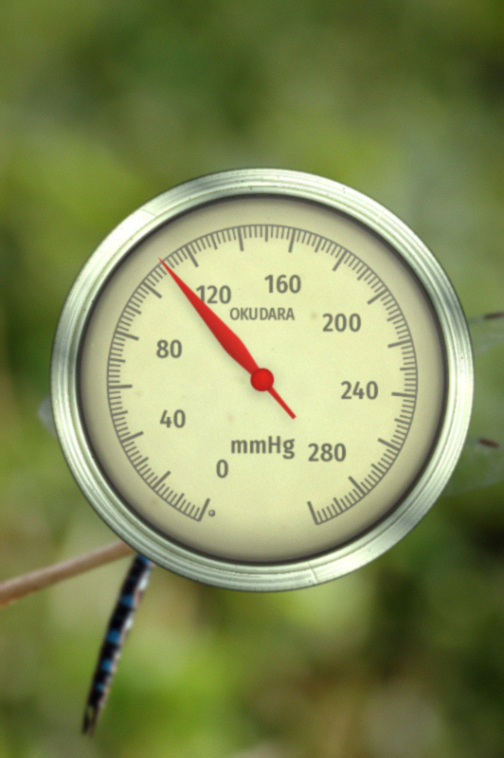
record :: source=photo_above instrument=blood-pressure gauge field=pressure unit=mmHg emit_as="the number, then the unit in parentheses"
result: 110 (mmHg)
